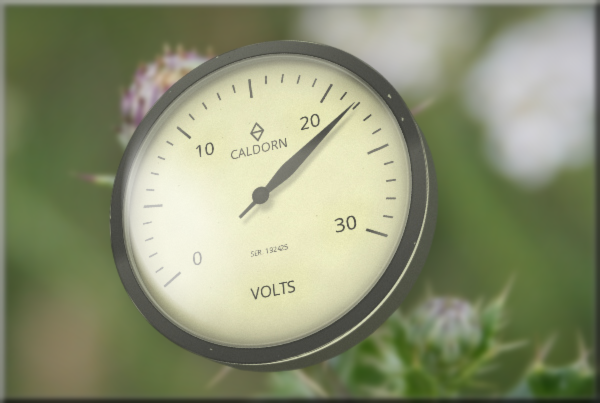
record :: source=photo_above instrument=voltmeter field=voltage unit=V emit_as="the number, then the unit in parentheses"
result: 22 (V)
